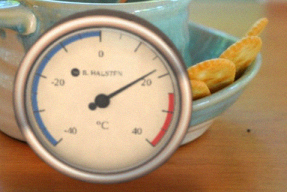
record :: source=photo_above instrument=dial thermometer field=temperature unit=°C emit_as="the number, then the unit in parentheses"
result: 17.5 (°C)
